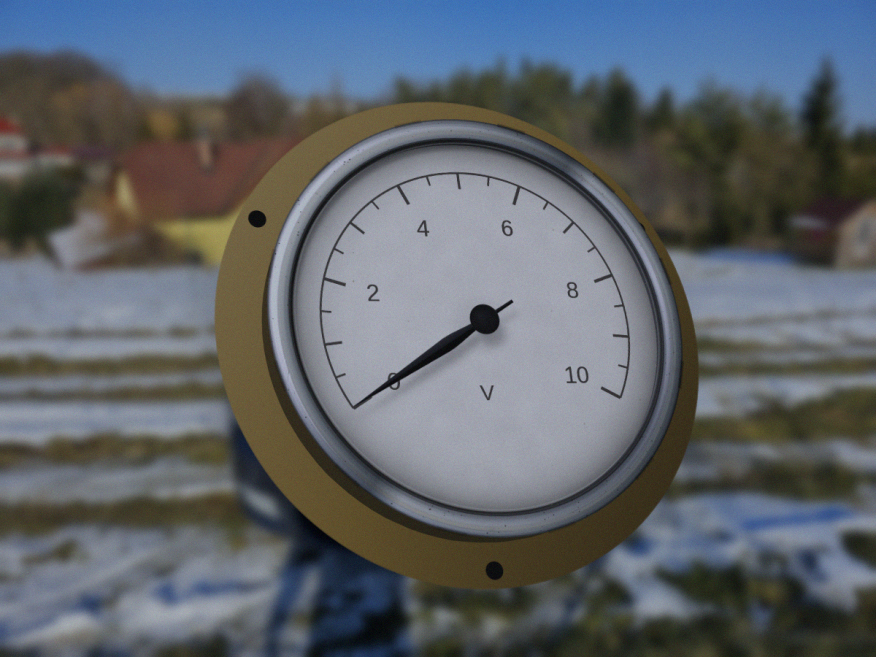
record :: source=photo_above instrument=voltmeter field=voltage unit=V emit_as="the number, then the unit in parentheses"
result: 0 (V)
